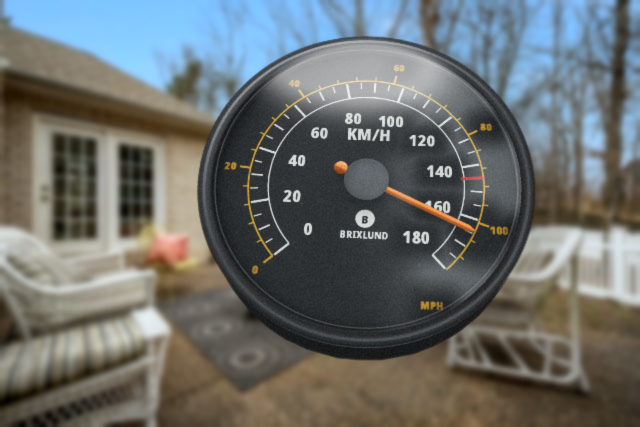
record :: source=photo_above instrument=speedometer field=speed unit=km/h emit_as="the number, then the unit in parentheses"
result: 165 (km/h)
